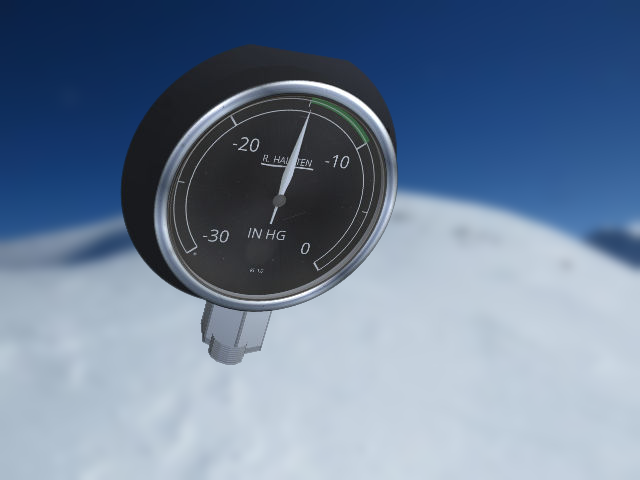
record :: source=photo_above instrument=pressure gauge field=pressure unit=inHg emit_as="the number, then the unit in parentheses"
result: -15 (inHg)
